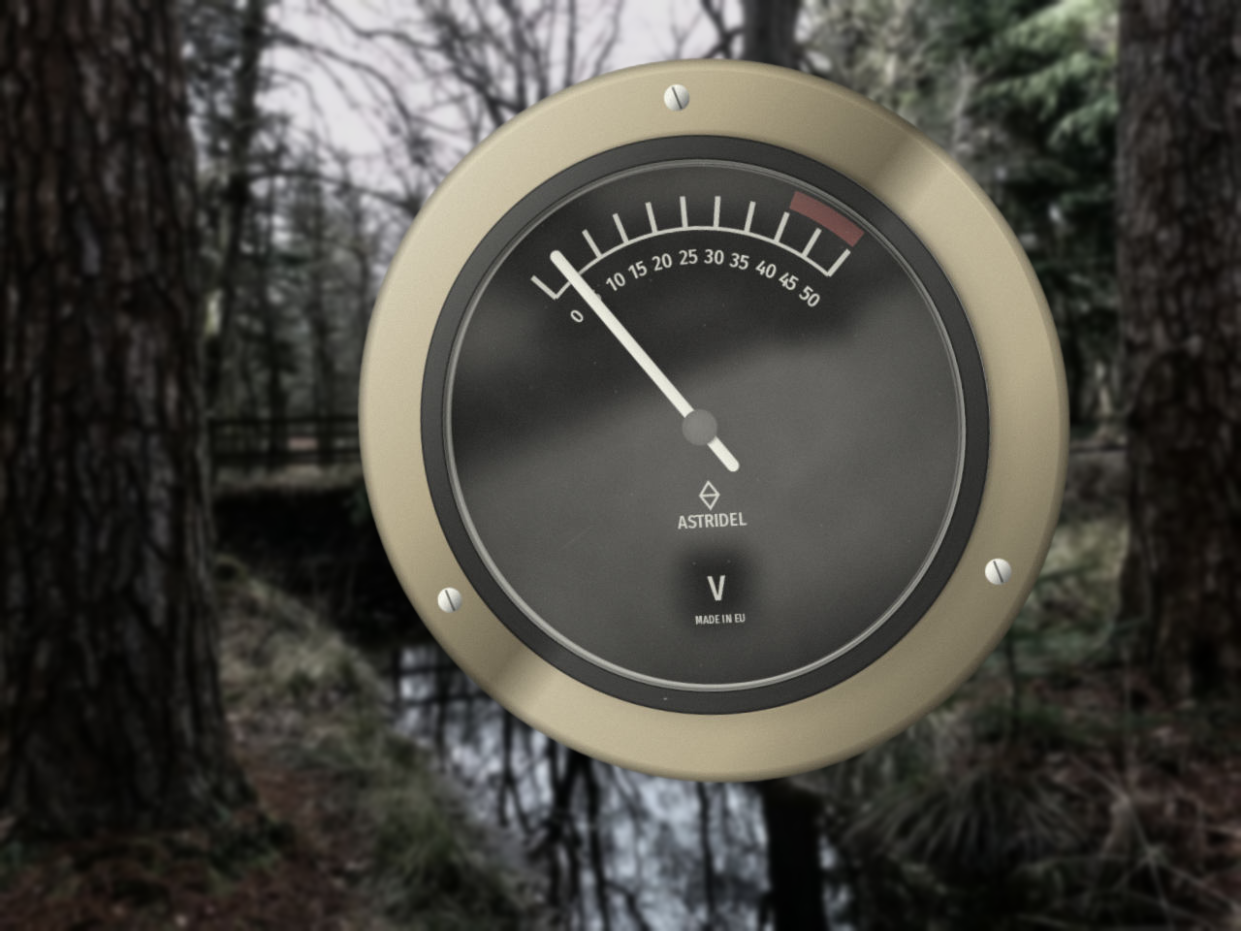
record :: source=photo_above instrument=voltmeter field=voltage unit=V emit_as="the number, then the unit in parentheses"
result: 5 (V)
